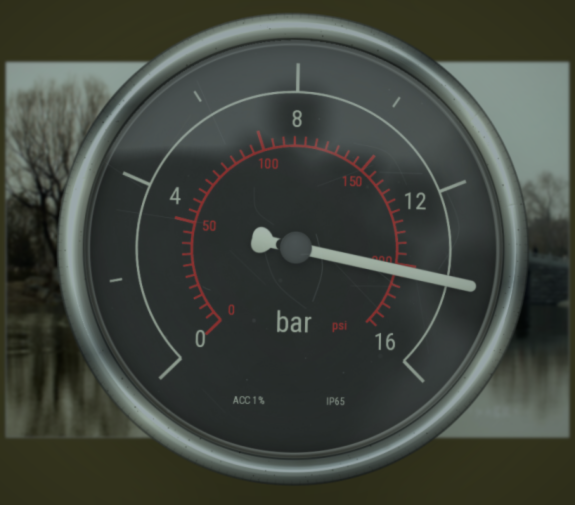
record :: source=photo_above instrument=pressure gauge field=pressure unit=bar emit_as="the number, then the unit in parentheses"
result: 14 (bar)
